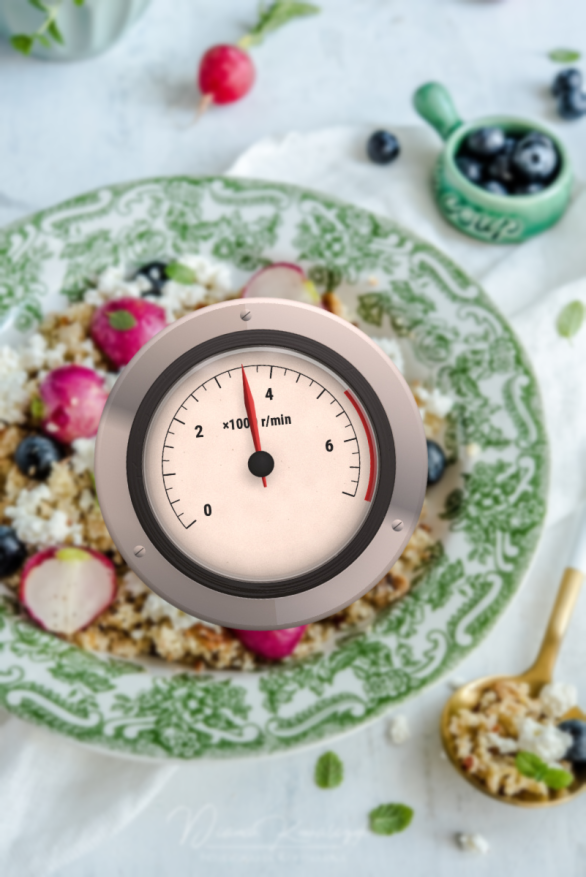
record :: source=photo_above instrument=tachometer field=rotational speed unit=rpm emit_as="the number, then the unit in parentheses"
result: 3500 (rpm)
